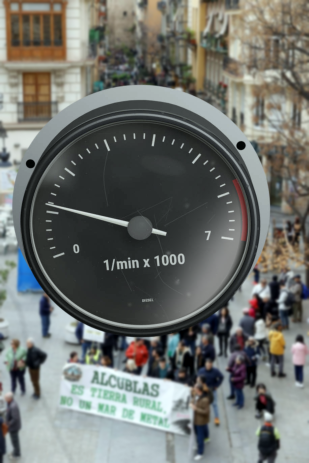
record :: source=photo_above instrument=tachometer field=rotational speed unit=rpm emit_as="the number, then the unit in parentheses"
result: 1200 (rpm)
